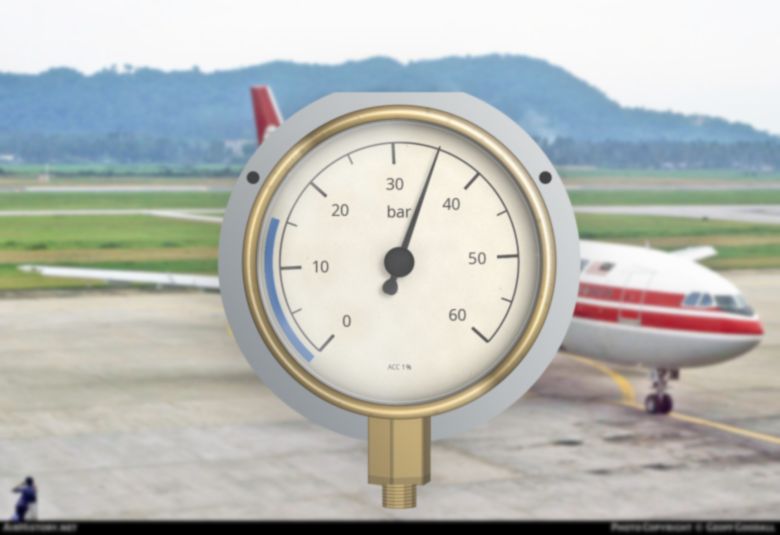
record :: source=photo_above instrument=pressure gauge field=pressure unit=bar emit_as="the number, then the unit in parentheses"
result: 35 (bar)
